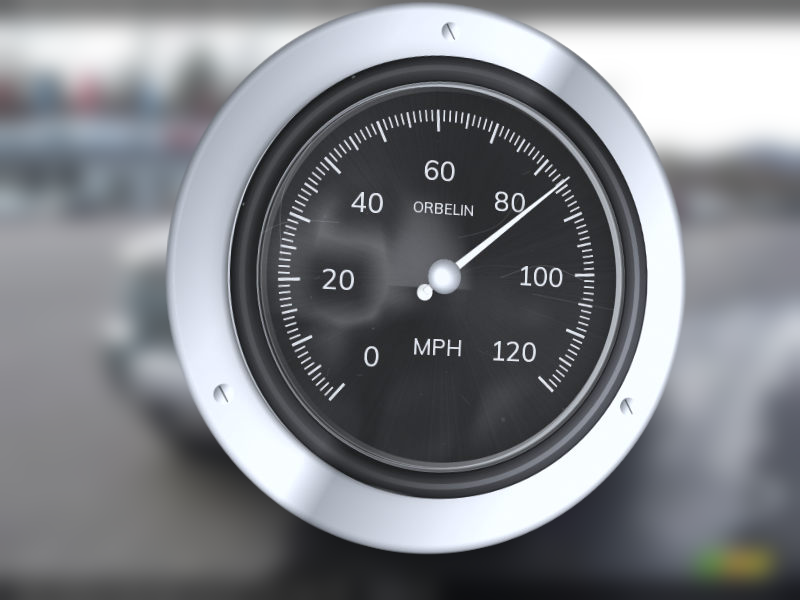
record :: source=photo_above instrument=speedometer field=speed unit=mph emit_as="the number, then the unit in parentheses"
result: 84 (mph)
